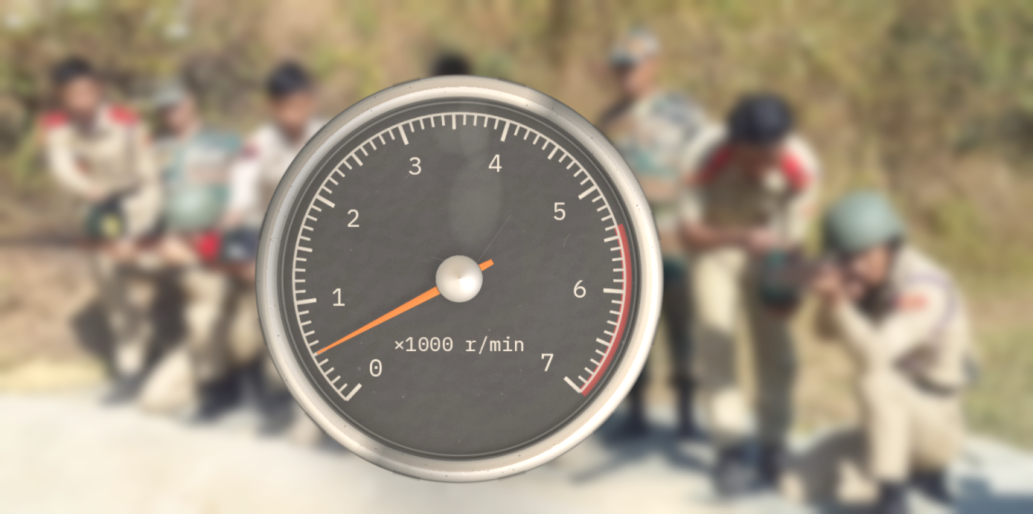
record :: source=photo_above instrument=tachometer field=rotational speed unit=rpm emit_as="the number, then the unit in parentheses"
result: 500 (rpm)
